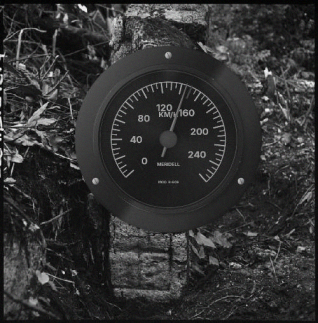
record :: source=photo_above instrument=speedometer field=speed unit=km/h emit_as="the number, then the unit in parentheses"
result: 145 (km/h)
